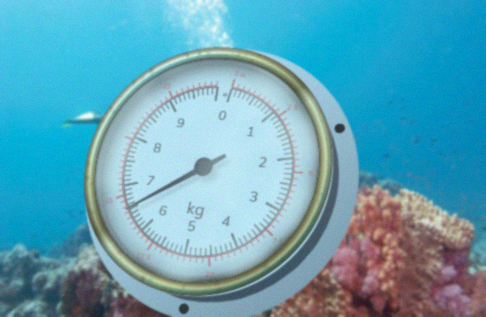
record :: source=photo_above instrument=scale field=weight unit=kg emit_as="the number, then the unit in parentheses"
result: 6.5 (kg)
